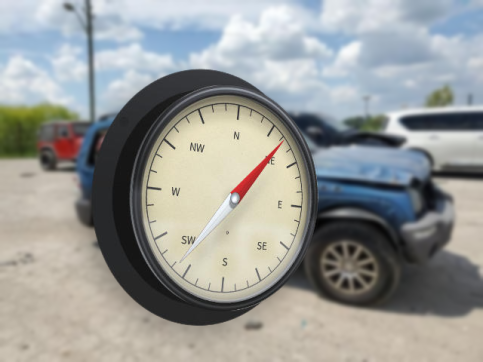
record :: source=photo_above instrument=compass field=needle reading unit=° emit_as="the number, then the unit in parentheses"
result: 40 (°)
